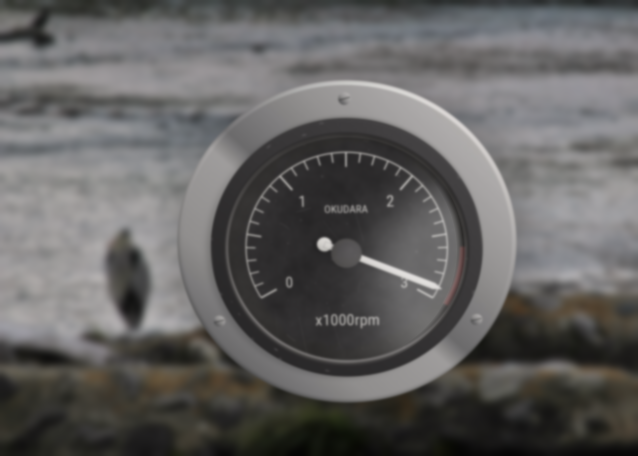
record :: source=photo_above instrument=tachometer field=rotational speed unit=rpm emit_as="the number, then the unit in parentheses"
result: 2900 (rpm)
